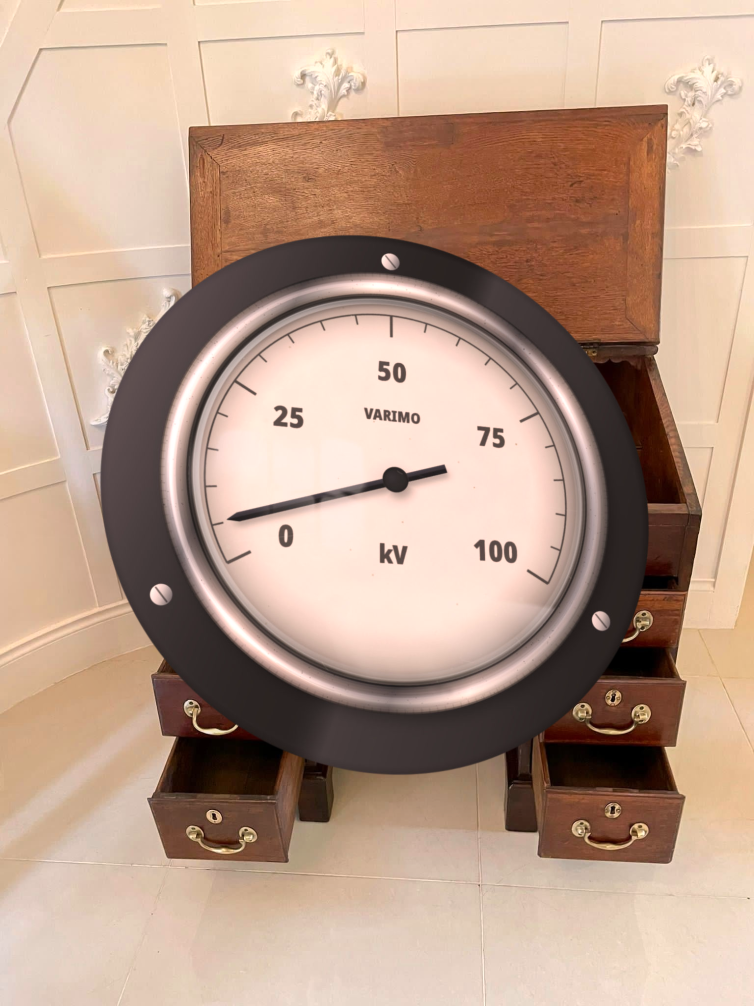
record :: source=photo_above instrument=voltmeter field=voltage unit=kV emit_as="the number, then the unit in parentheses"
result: 5 (kV)
